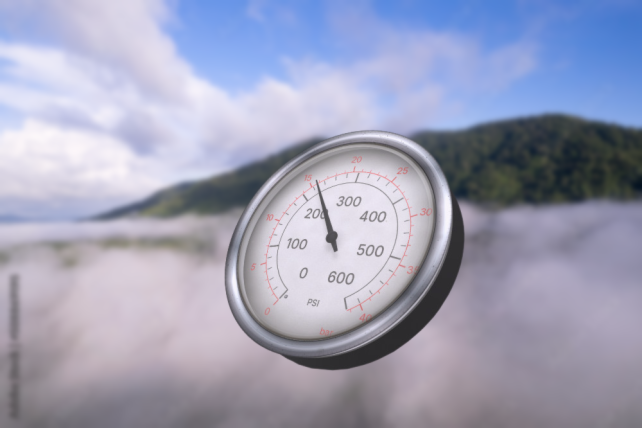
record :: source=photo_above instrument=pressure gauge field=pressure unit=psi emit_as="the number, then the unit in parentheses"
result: 230 (psi)
